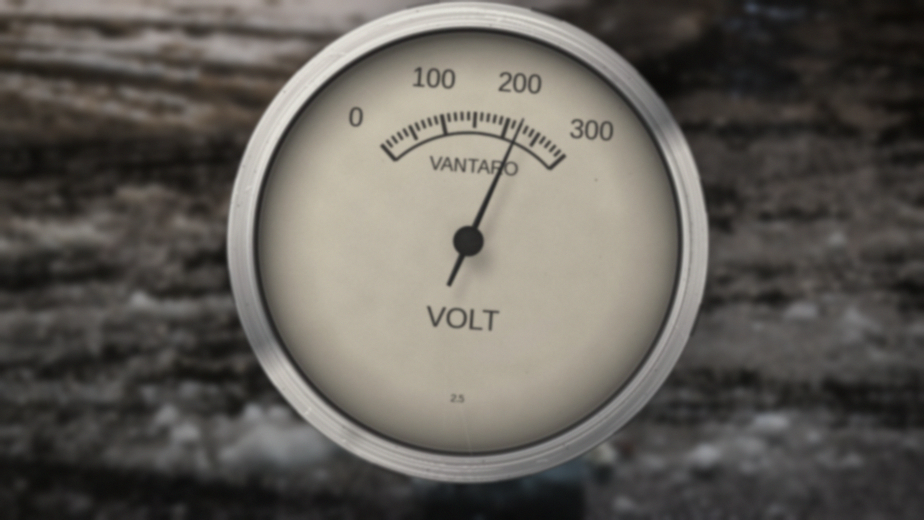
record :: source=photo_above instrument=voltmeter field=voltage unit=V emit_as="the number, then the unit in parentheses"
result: 220 (V)
